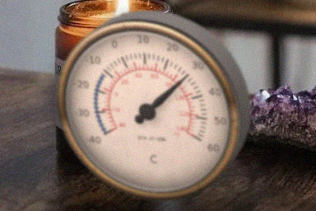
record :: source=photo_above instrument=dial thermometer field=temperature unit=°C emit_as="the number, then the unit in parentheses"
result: 30 (°C)
